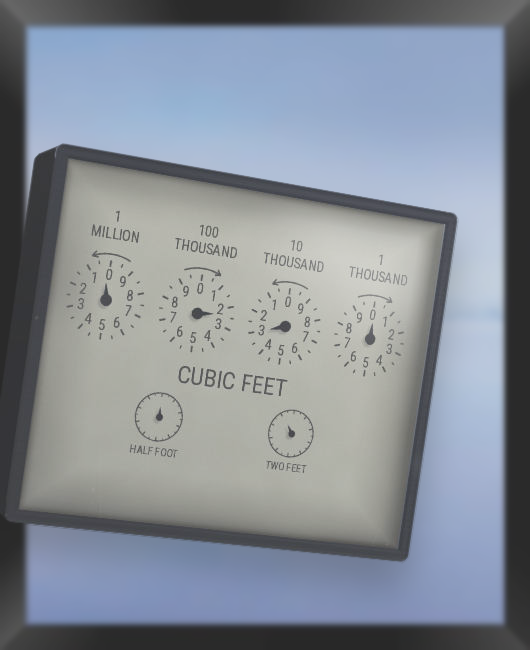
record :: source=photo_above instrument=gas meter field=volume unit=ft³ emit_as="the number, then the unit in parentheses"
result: 23000 (ft³)
